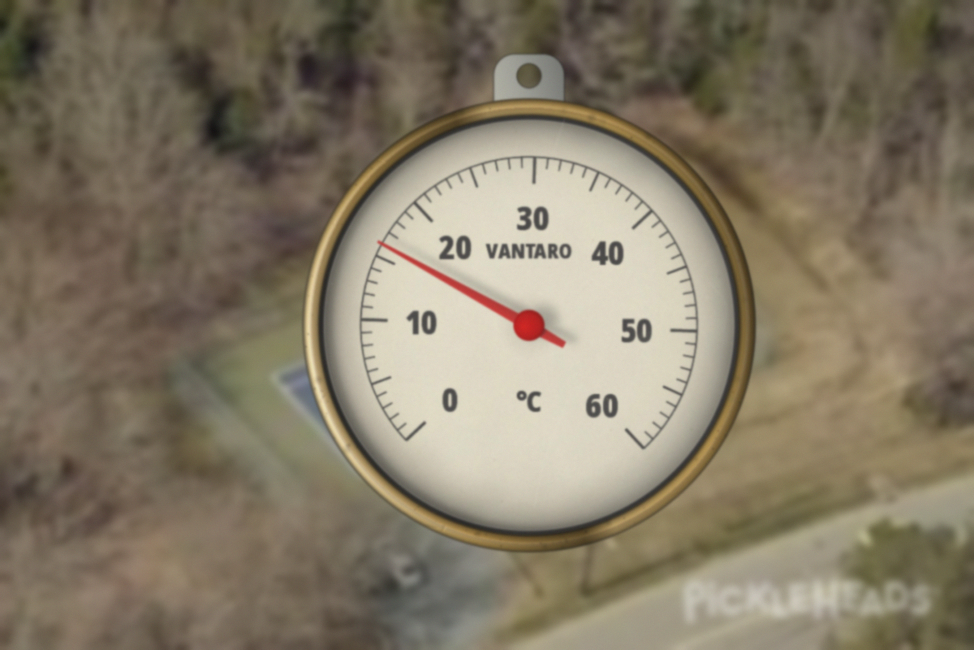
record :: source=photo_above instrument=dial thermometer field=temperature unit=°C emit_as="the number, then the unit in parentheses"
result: 16 (°C)
